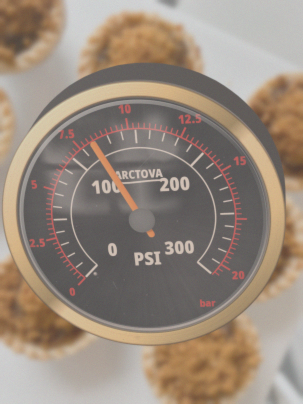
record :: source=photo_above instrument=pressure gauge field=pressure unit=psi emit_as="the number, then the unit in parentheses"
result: 120 (psi)
